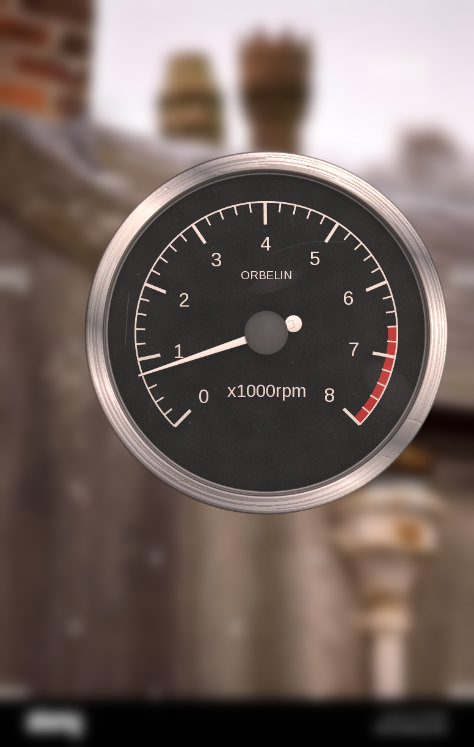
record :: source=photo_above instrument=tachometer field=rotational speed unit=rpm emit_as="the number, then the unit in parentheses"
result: 800 (rpm)
